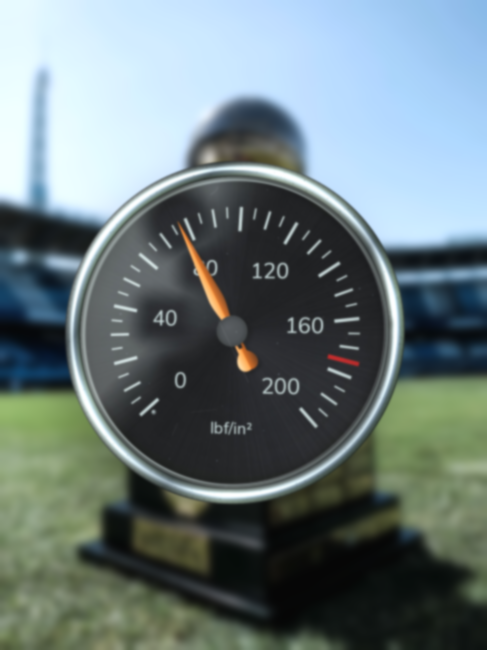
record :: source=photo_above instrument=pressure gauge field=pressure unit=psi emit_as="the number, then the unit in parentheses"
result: 77.5 (psi)
